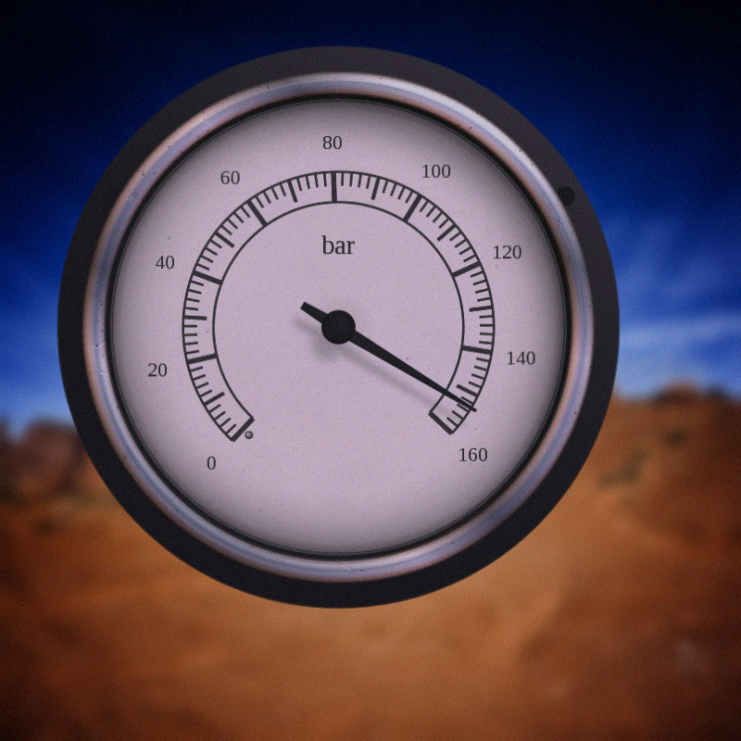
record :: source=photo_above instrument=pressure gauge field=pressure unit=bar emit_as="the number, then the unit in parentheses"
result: 153 (bar)
